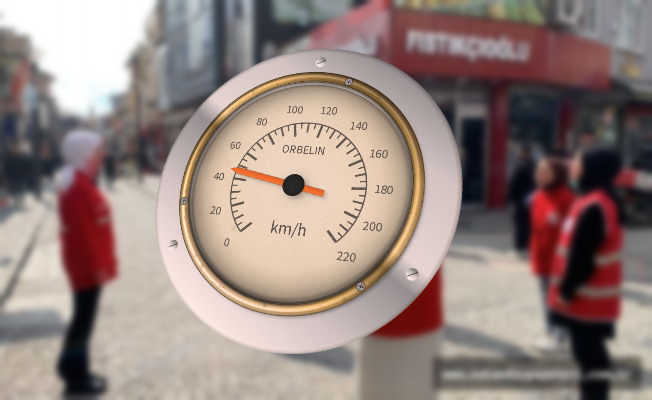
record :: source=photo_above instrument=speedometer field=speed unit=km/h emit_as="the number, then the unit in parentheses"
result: 45 (km/h)
